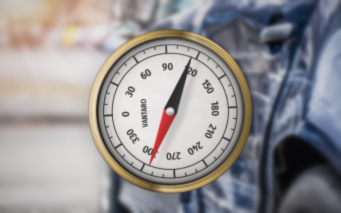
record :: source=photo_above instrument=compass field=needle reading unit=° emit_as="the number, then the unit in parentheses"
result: 295 (°)
